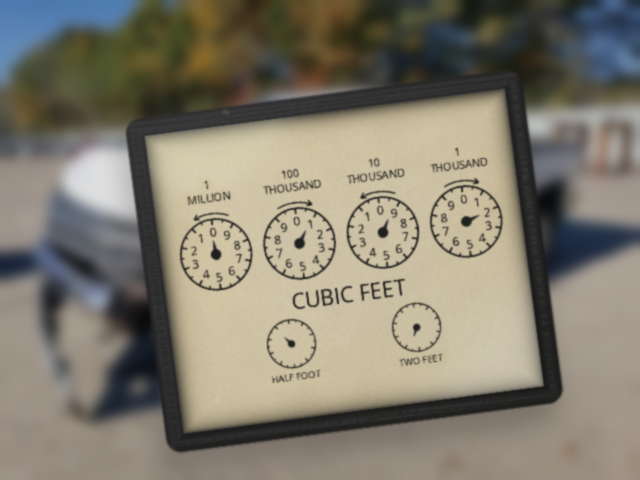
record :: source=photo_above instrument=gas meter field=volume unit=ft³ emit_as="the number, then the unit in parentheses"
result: 9200 (ft³)
